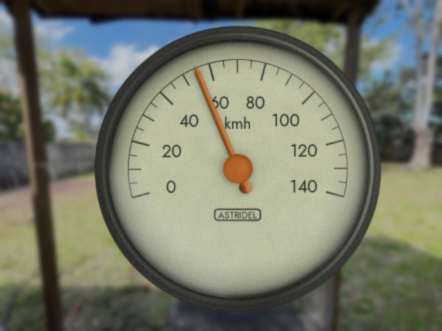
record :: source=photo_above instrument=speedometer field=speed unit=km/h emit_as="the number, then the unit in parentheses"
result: 55 (km/h)
